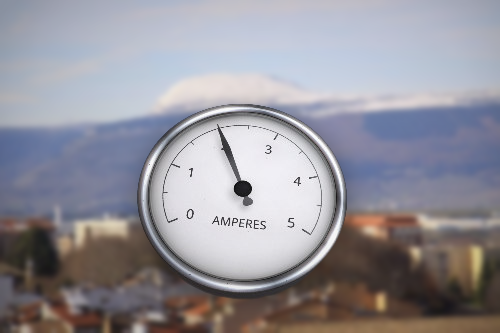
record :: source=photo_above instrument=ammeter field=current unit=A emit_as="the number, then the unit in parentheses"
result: 2 (A)
